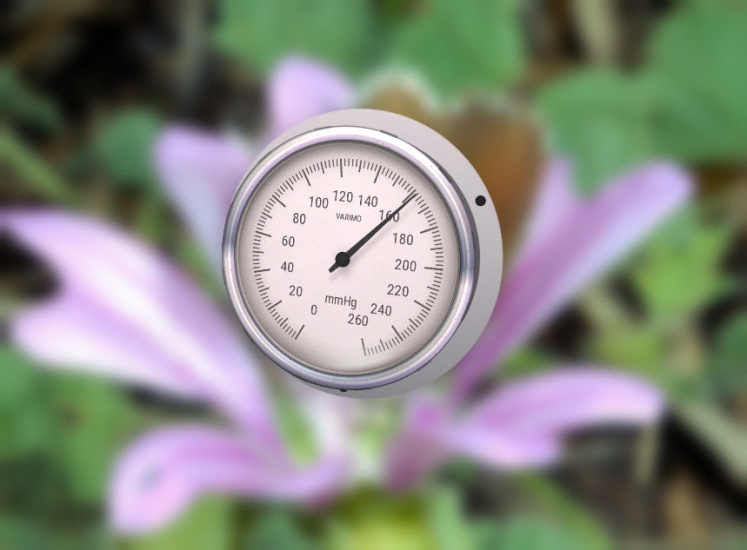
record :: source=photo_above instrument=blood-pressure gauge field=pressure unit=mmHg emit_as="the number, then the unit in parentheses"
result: 162 (mmHg)
